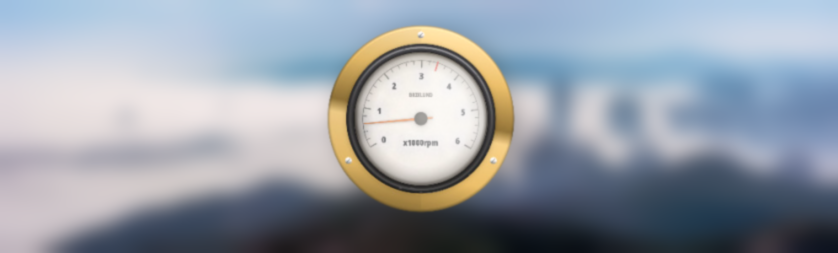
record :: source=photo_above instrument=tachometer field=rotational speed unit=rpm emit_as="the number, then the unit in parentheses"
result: 600 (rpm)
